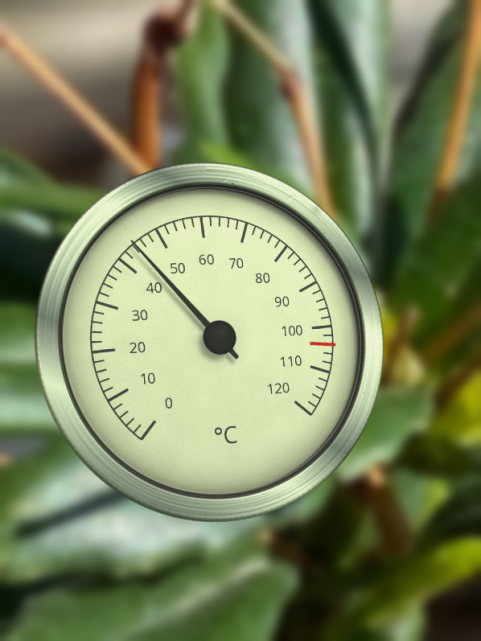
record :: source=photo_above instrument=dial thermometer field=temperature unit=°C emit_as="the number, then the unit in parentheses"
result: 44 (°C)
